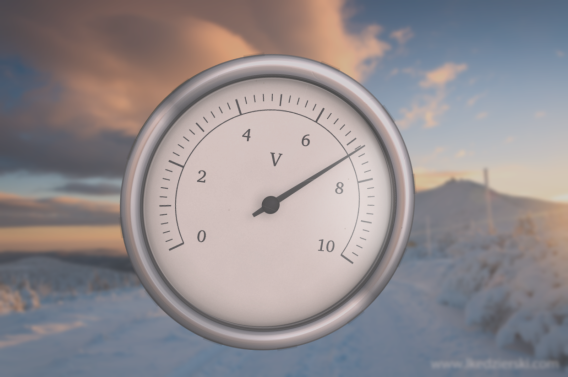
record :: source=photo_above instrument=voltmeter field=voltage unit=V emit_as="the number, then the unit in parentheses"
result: 7.2 (V)
